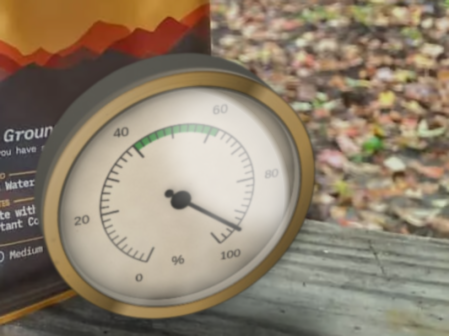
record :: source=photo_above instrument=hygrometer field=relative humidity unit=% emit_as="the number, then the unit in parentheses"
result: 94 (%)
